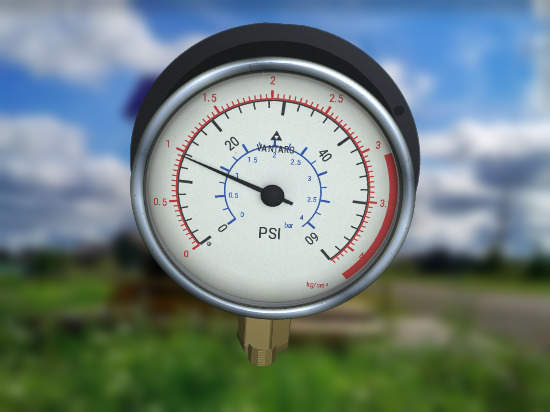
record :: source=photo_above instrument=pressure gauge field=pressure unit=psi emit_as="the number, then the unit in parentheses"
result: 14 (psi)
